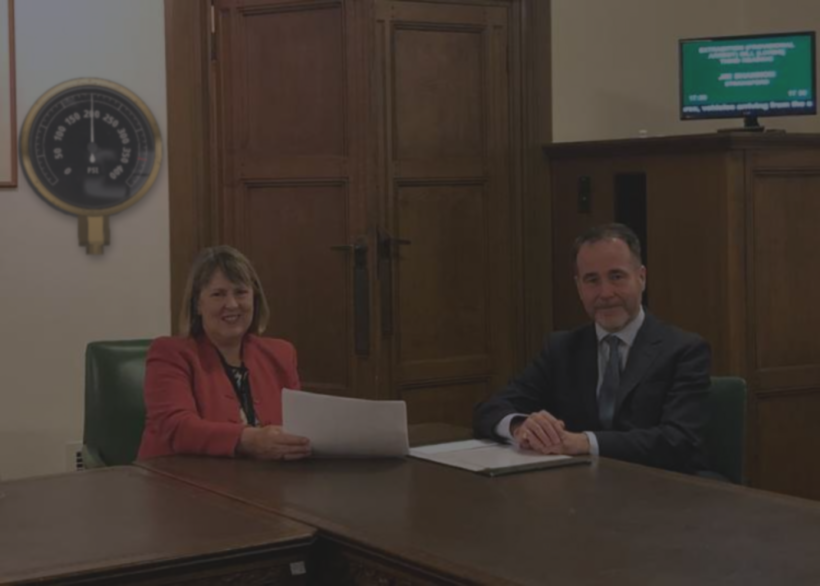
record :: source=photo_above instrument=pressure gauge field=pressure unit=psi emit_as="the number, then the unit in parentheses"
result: 200 (psi)
